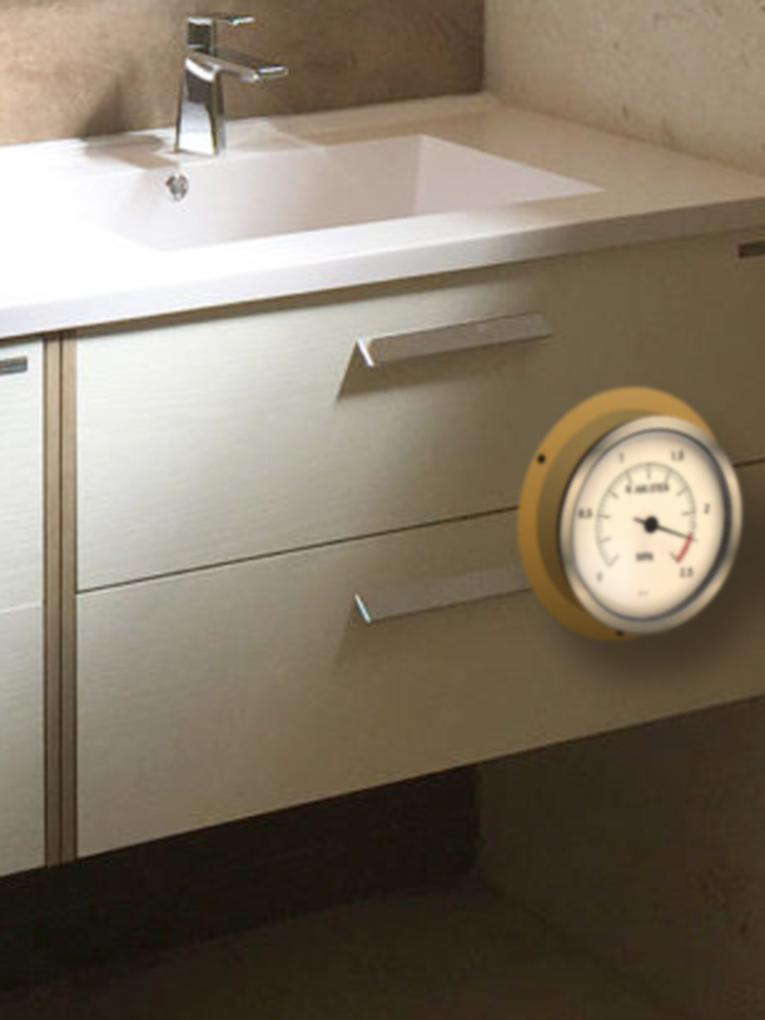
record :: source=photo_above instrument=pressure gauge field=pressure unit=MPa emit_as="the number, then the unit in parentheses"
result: 2.25 (MPa)
